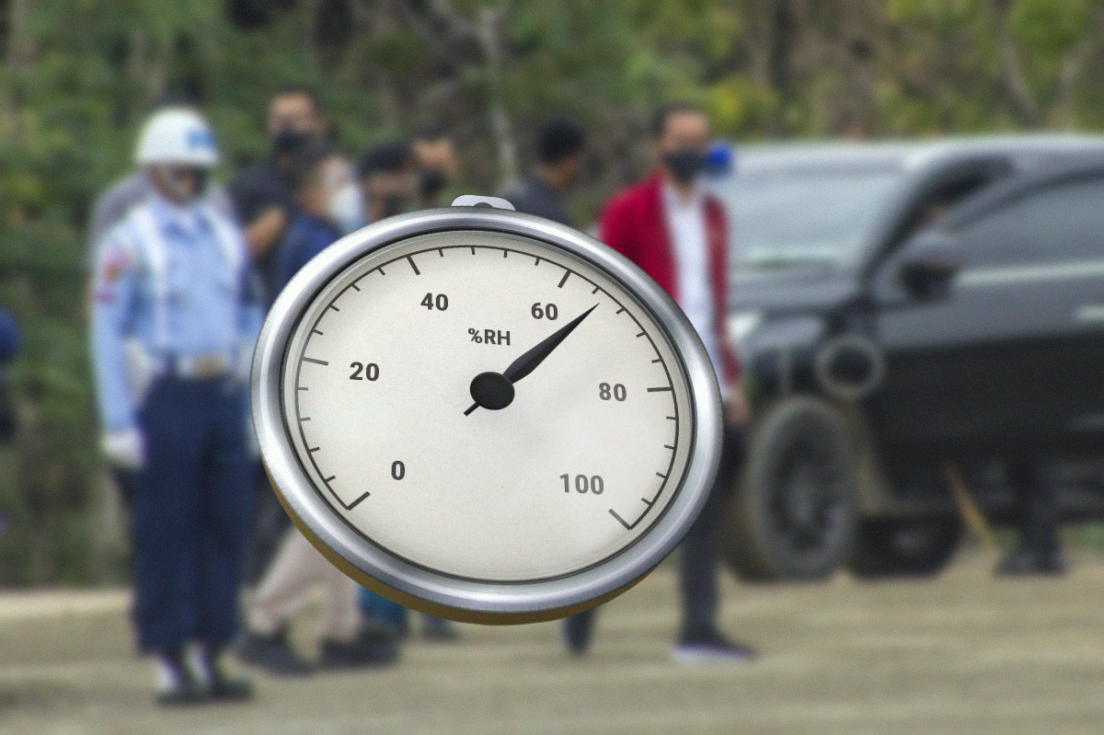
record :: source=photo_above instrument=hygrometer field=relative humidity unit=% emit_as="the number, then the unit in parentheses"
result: 66 (%)
